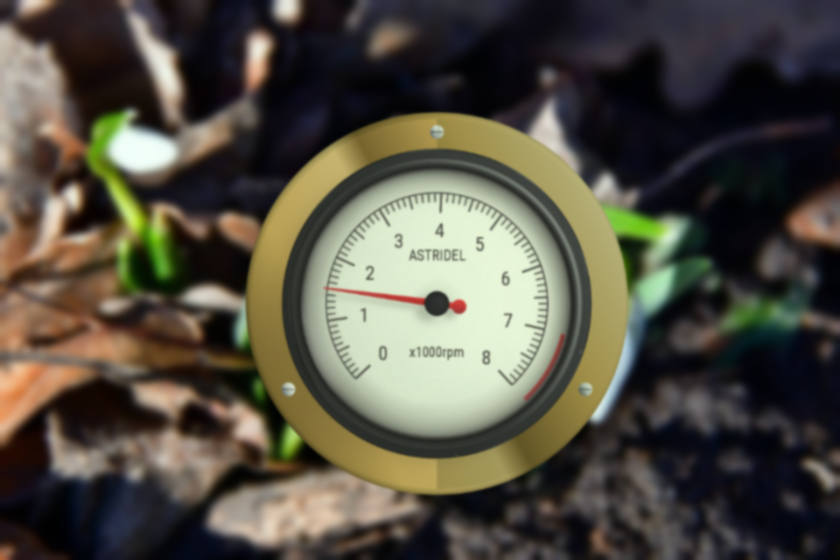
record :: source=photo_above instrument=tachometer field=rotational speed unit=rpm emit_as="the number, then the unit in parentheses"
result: 1500 (rpm)
